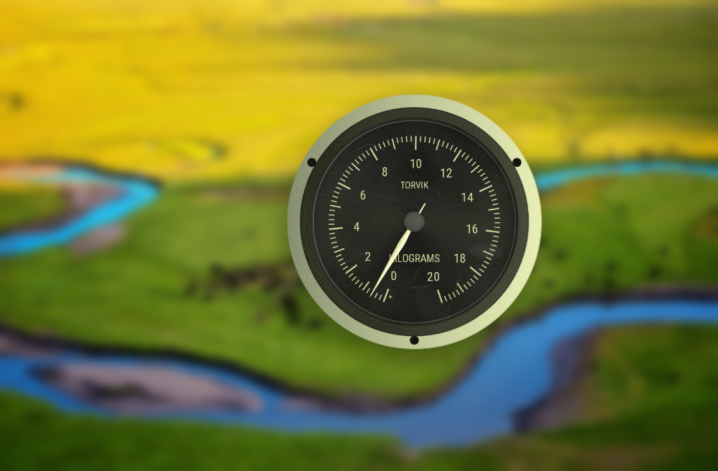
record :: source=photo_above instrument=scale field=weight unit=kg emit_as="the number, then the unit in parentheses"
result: 0.6 (kg)
